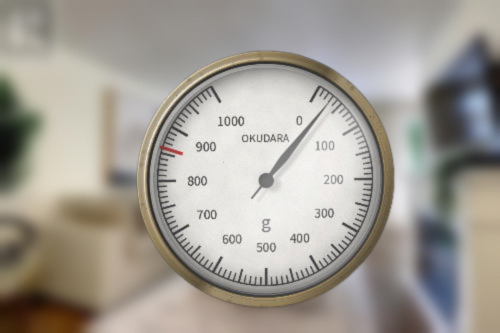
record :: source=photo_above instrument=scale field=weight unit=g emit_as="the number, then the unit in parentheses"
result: 30 (g)
